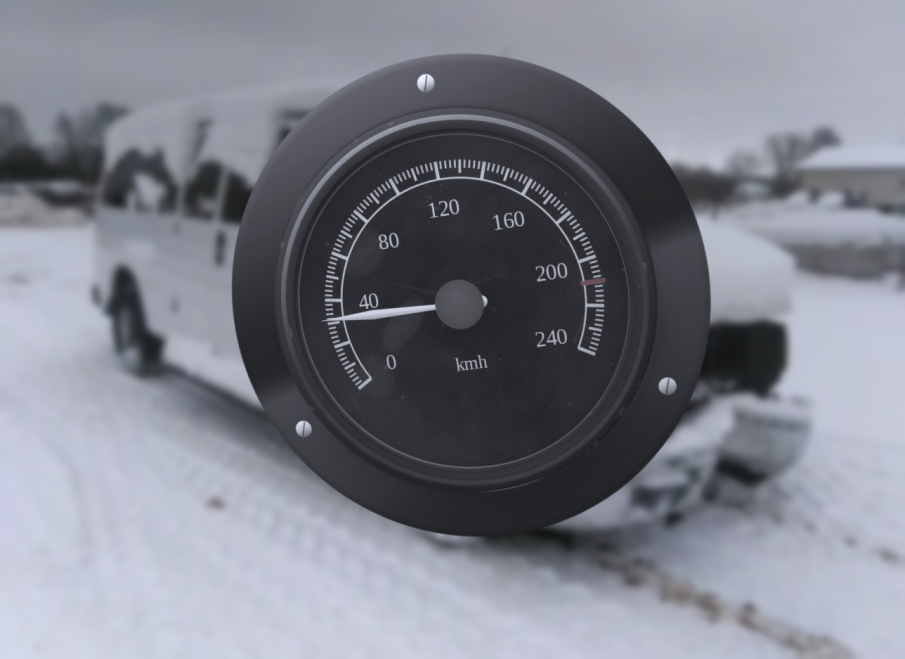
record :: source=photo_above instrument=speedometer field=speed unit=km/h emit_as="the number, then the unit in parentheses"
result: 32 (km/h)
